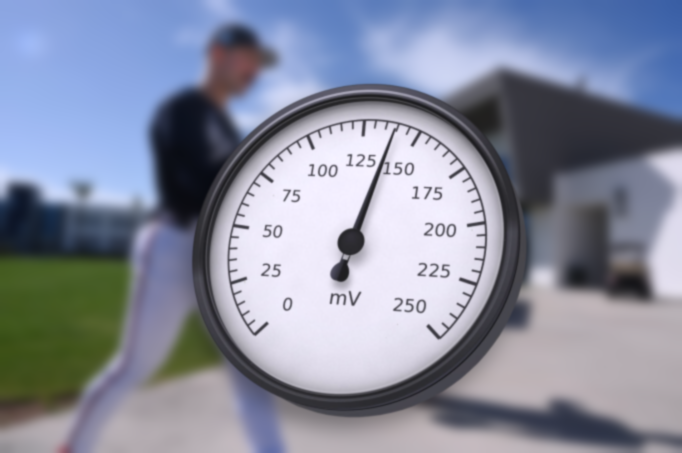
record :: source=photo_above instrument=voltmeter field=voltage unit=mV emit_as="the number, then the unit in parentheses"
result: 140 (mV)
